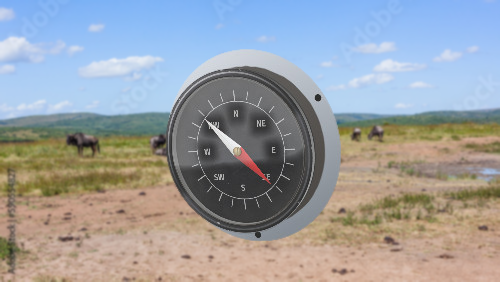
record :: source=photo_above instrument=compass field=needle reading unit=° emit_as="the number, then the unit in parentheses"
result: 135 (°)
